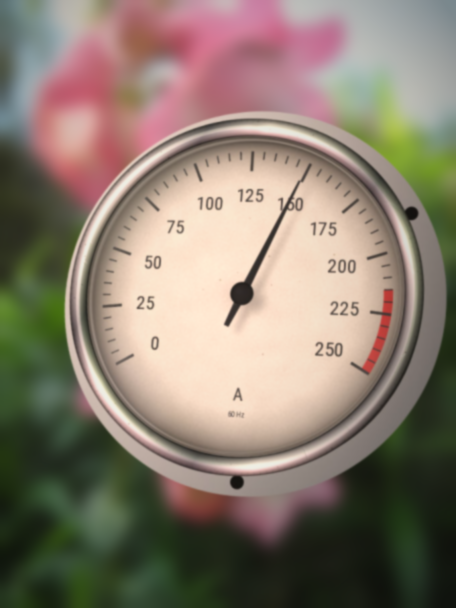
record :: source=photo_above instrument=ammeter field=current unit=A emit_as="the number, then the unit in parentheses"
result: 150 (A)
